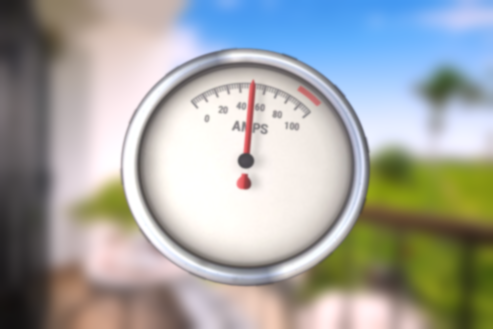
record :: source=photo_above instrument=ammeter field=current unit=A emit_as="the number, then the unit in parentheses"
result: 50 (A)
